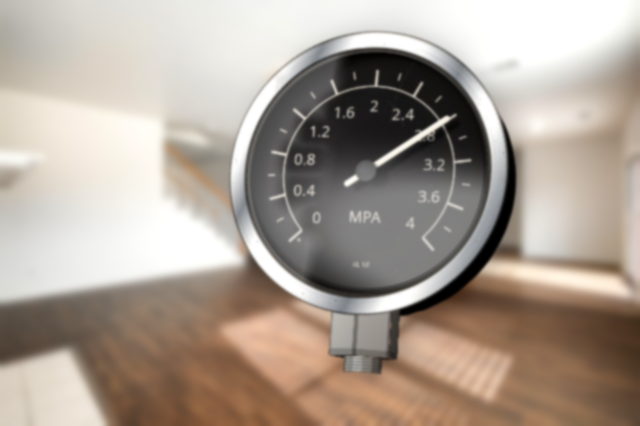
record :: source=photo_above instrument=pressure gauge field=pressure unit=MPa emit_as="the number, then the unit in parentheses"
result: 2.8 (MPa)
